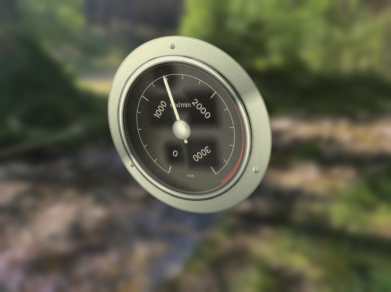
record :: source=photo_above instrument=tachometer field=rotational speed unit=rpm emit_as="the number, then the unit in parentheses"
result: 1400 (rpm)
